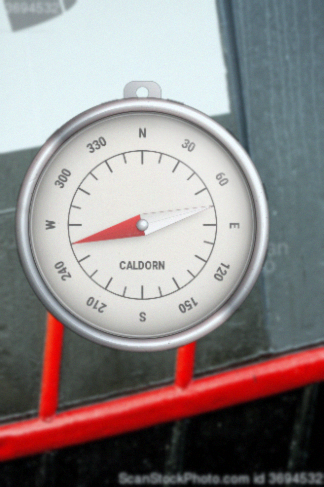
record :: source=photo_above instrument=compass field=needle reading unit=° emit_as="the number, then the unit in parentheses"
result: 255 (°)
